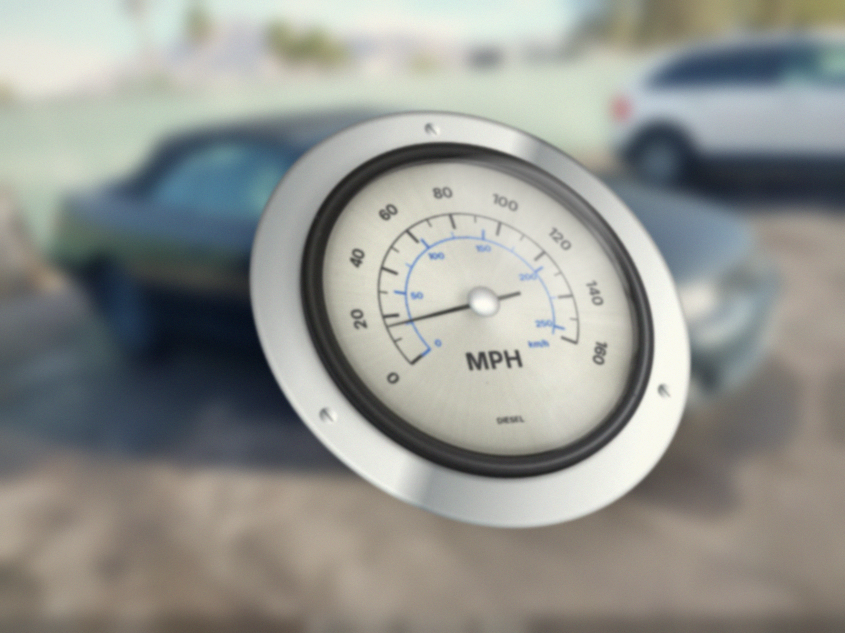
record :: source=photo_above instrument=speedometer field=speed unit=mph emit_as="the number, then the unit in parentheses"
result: 15 (mph)
